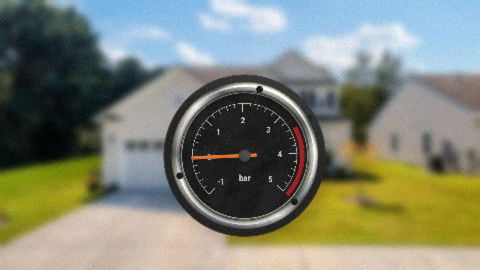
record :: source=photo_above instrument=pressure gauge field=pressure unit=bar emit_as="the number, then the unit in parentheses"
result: 0 (bar)
